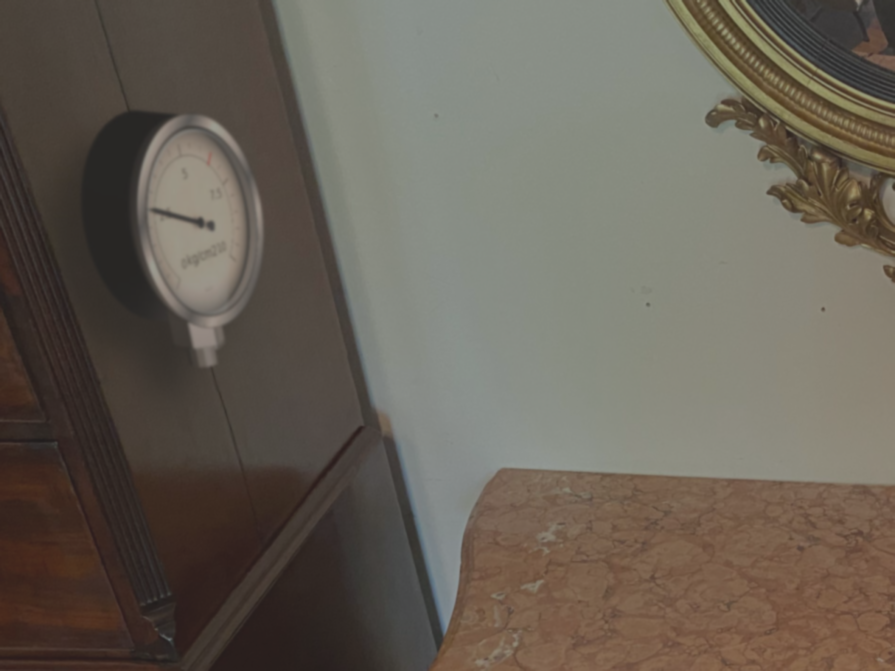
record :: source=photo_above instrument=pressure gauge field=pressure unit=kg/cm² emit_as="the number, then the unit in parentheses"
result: 2.5 (kg/cm²)
